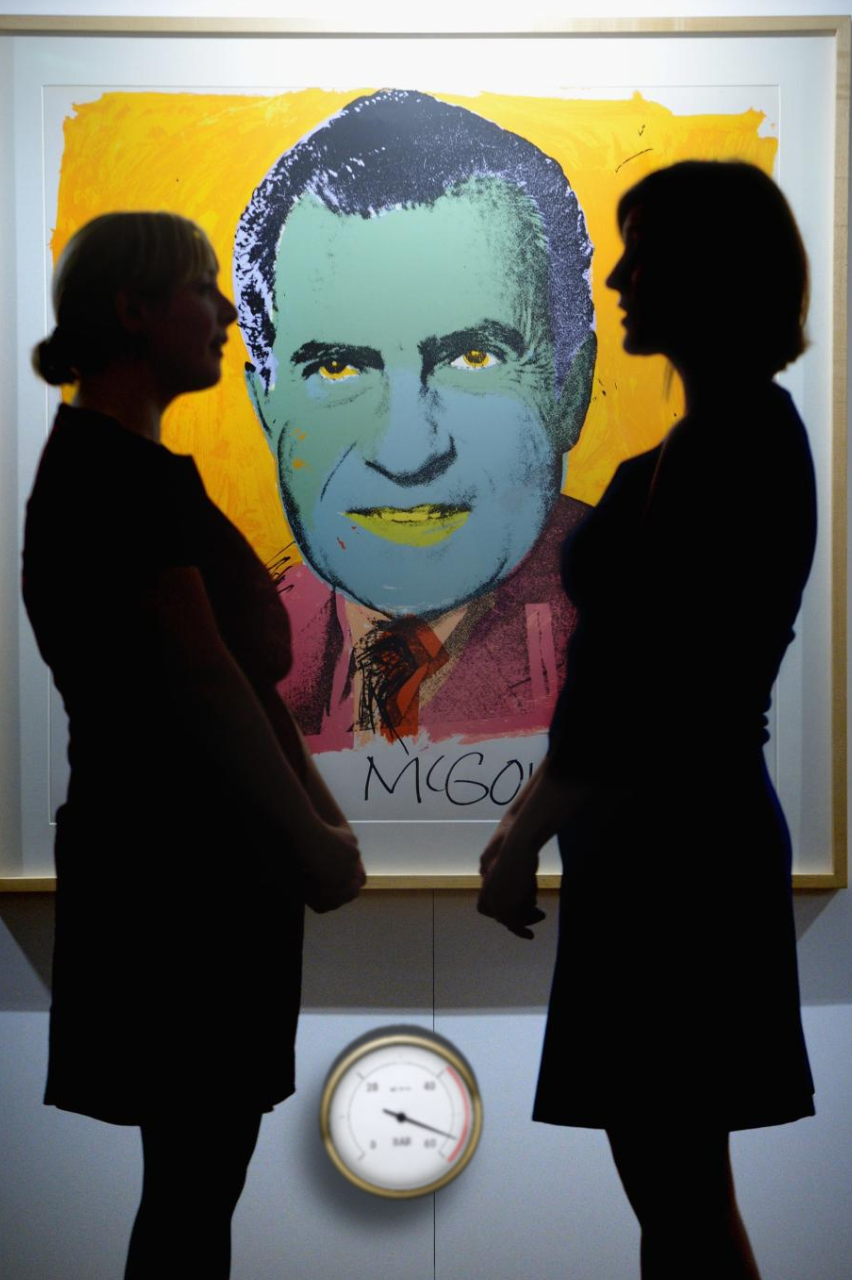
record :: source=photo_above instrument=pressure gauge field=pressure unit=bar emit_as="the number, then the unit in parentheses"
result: 55 (bar)
